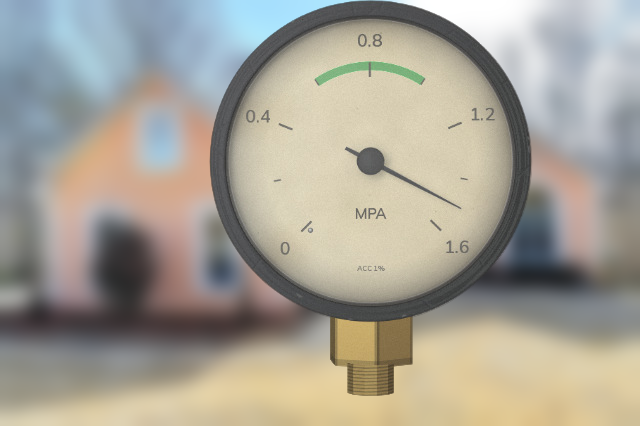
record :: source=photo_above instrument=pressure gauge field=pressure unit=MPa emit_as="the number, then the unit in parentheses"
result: 1.5 (MPa)
